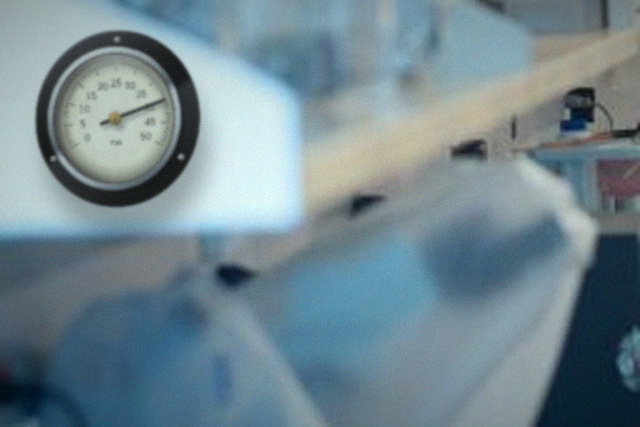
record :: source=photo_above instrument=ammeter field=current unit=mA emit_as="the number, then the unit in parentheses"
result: 40 (mA)
